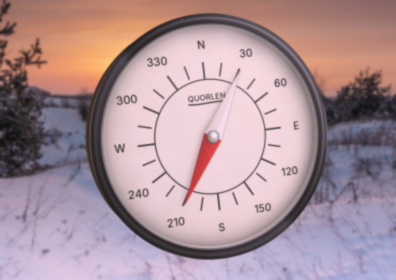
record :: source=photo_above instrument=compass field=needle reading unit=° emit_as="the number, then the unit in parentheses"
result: 210 (°)
